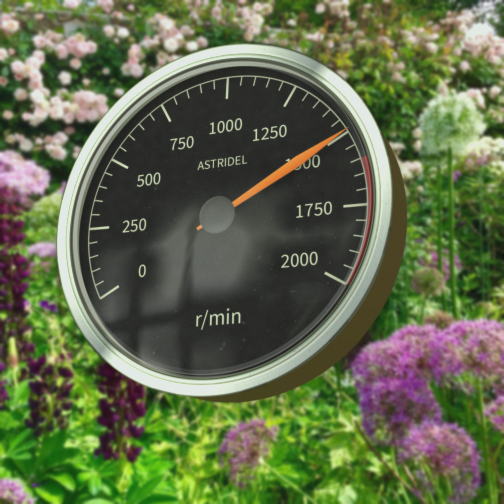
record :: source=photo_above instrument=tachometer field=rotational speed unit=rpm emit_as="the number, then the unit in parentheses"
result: 1500 (rpm)
